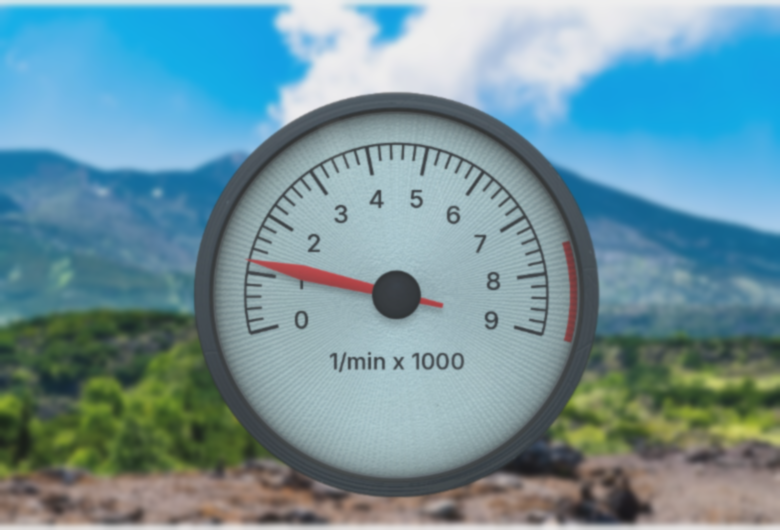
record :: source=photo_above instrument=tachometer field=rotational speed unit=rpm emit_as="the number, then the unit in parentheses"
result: 1200 (rpm)
